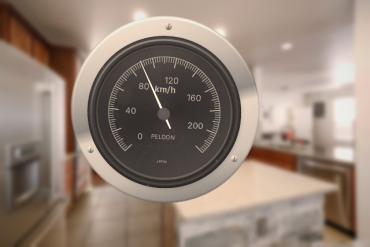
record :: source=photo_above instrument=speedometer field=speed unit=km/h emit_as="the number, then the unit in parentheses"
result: 90 (km/h)
